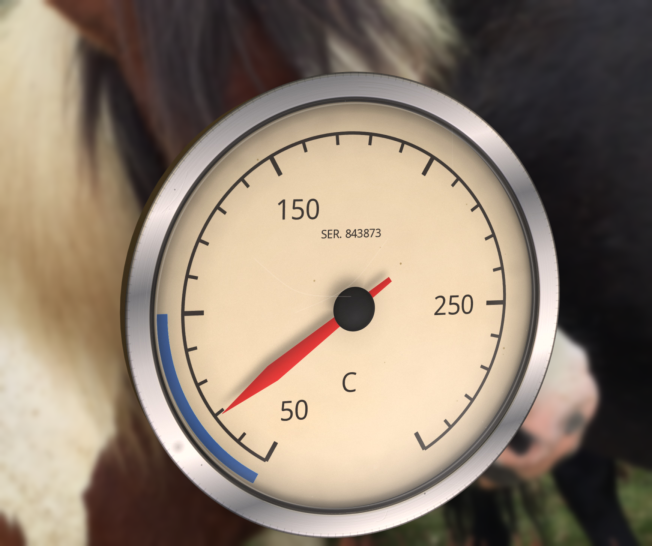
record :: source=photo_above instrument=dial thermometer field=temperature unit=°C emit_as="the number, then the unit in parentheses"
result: 70 (°C)
